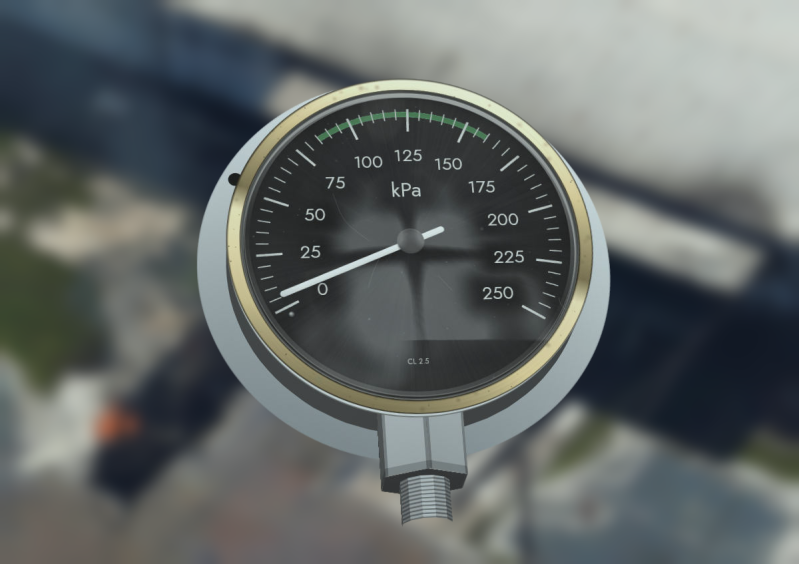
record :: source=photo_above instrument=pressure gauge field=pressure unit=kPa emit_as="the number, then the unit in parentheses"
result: 5 (kPa)
